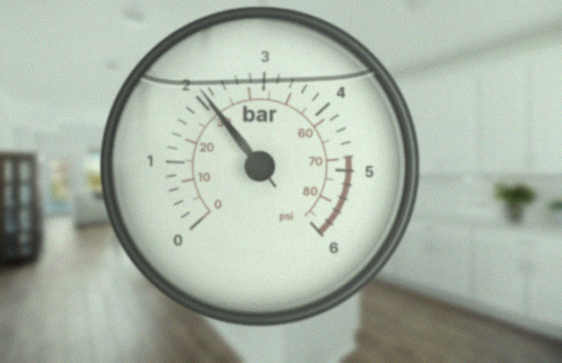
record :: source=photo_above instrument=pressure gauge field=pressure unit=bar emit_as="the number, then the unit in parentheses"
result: 2.1 (bar)
